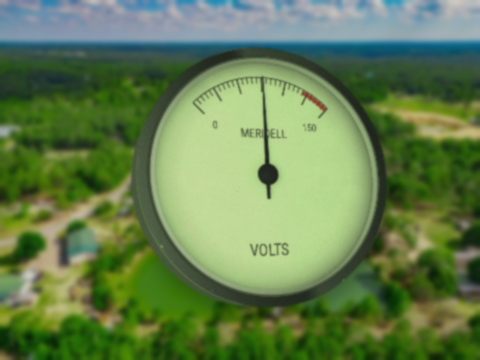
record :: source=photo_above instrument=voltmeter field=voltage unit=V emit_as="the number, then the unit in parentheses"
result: 75 (V)
